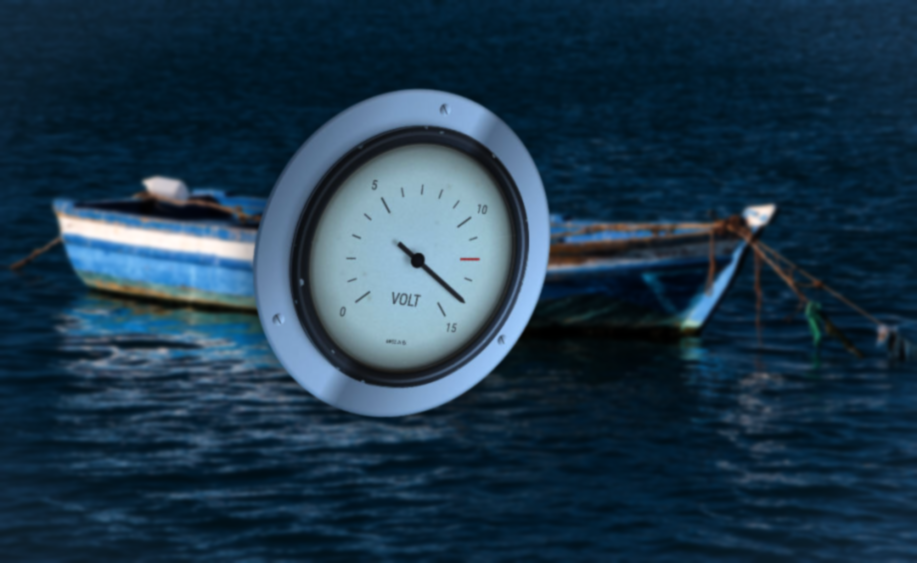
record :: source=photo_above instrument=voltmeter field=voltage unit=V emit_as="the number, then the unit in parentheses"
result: 14 (V)
